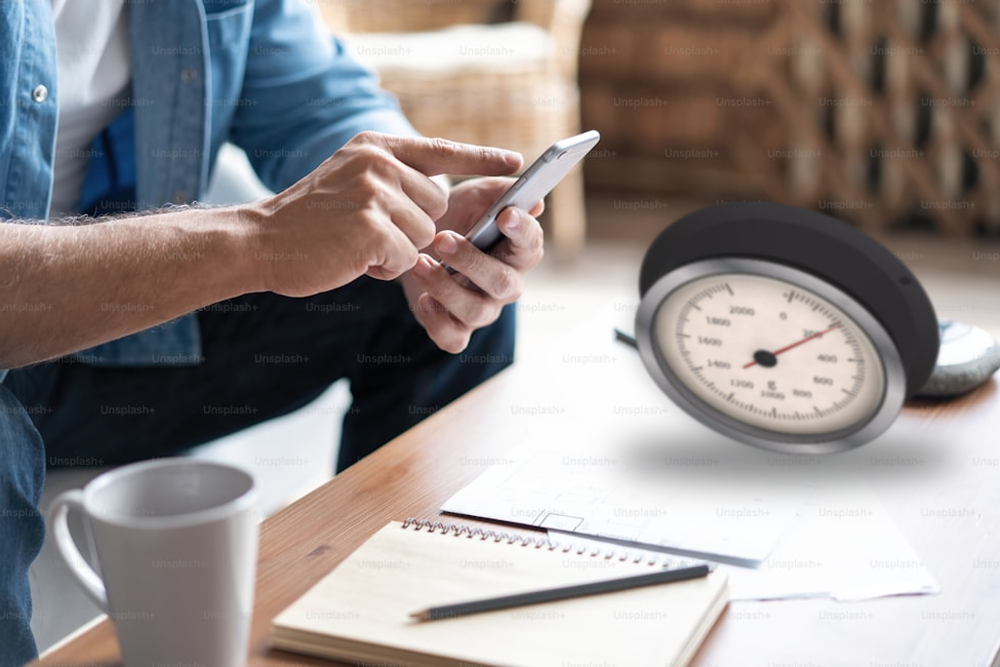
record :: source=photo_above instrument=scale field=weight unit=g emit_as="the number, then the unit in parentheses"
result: 200 (g)
